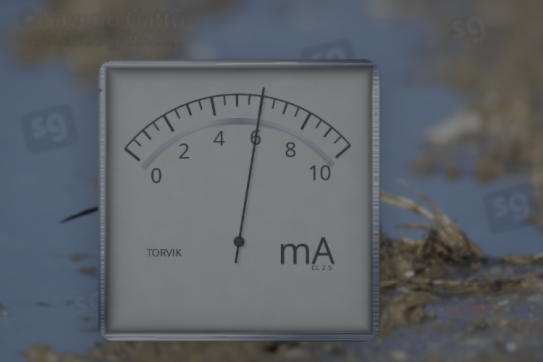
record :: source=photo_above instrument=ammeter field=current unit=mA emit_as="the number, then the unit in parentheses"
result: 6 (mA)
